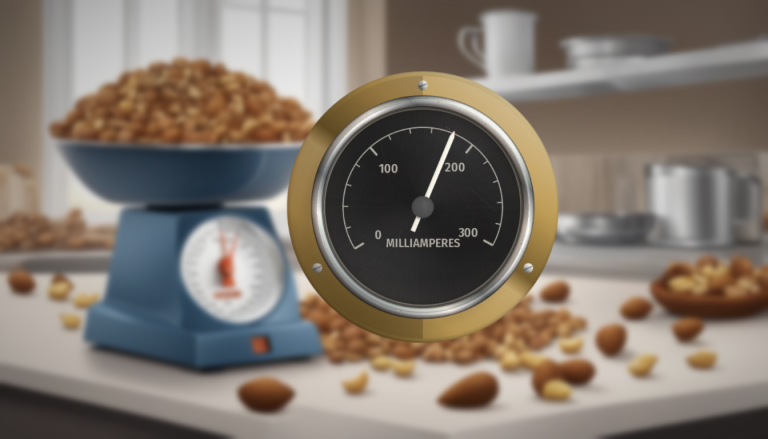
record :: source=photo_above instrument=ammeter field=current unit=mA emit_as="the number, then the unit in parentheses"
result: 180 (mA)
